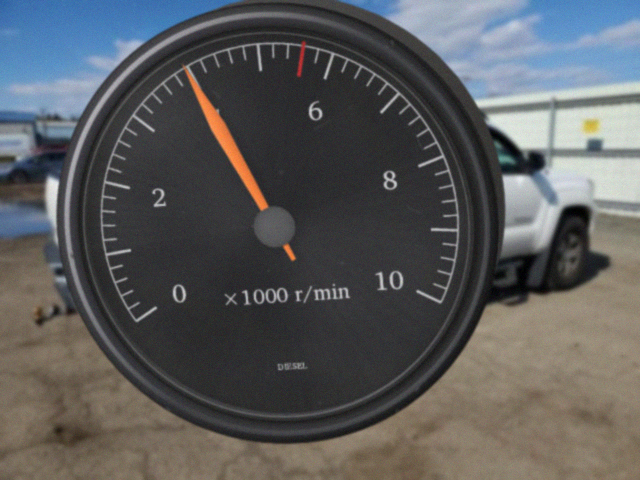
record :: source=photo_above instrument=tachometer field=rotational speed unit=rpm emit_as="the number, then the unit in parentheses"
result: 4000 (rpm)
